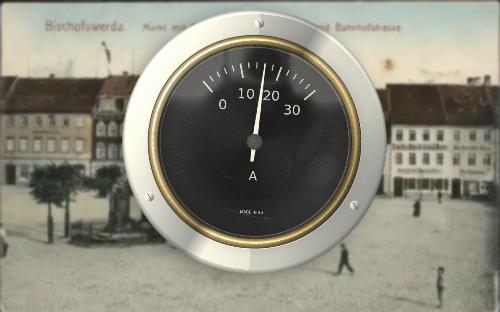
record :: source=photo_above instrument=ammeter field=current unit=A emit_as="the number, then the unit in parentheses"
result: 16 (A)
